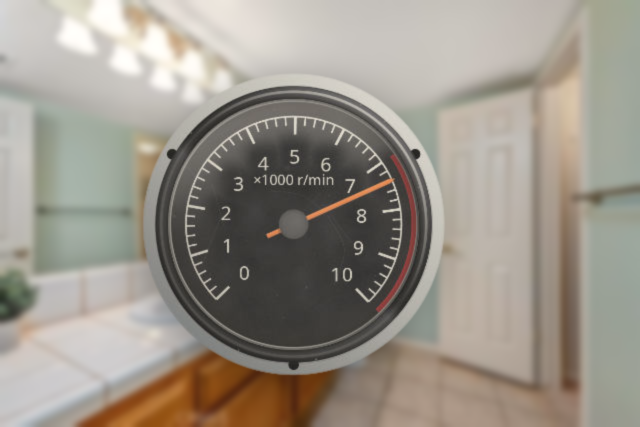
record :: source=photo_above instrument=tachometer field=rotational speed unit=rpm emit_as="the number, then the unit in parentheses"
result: 7400 (rpm)
